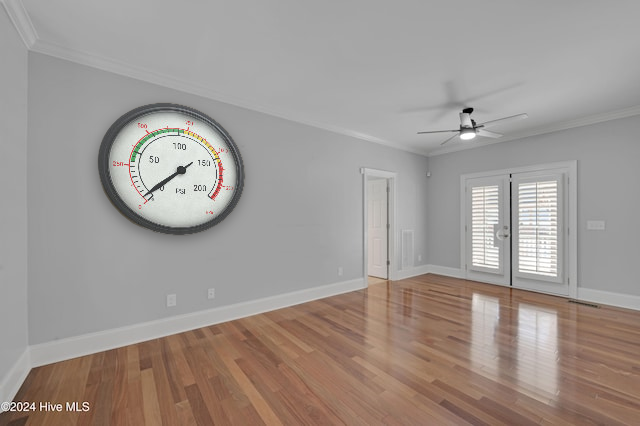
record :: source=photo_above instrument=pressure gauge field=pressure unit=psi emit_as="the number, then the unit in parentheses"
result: 5 (psi)
